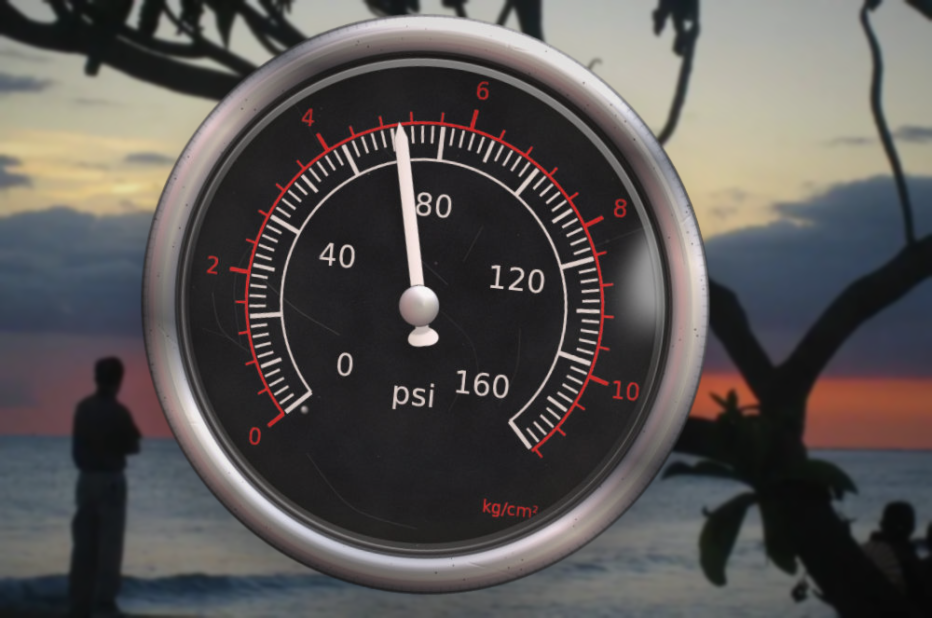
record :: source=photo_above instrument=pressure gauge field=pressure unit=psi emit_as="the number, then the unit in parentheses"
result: 72 (psi)
